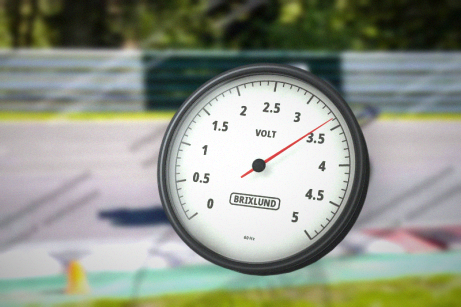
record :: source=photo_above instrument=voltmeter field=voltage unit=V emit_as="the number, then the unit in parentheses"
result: 3.4 (V)
